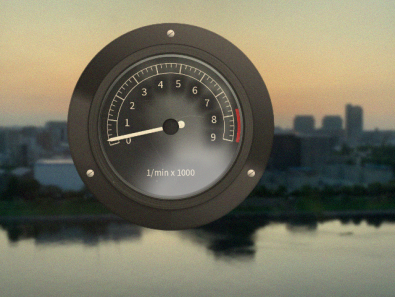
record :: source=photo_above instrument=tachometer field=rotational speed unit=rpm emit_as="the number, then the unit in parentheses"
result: 200 (rpm)
